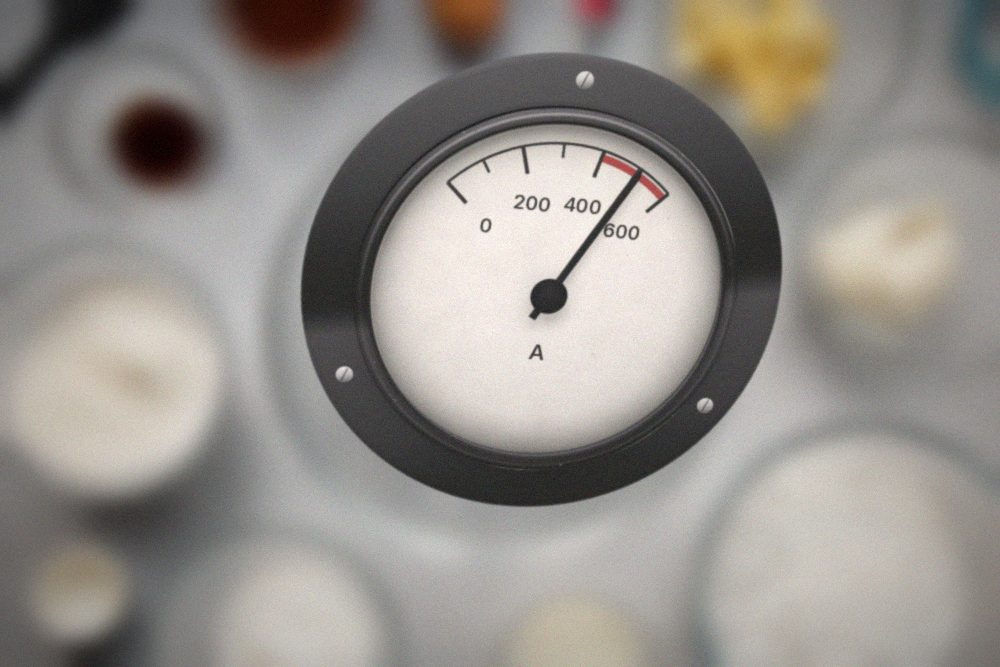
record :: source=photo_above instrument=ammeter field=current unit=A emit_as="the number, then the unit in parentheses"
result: 500 (A)
